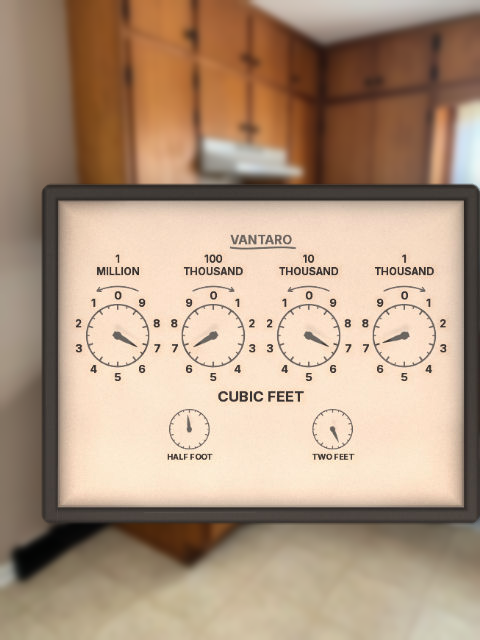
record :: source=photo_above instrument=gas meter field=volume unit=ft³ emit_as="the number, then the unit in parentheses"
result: 666700 (ft³)
